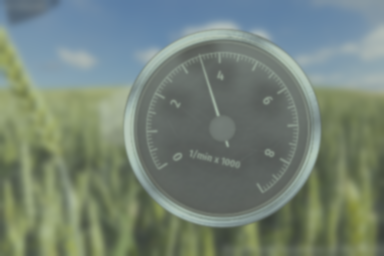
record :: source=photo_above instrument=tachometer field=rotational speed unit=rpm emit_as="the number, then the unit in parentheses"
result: 3500 (rpm)
